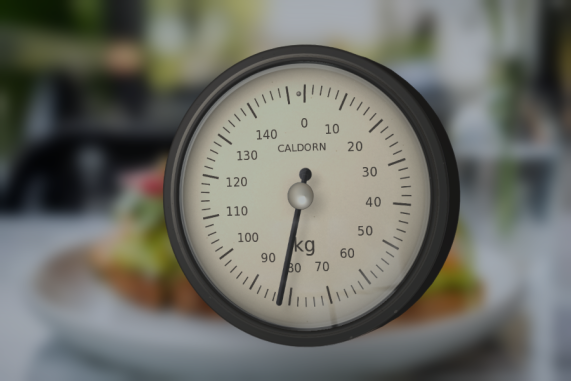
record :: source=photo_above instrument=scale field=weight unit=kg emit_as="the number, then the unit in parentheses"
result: 82 (kg)
